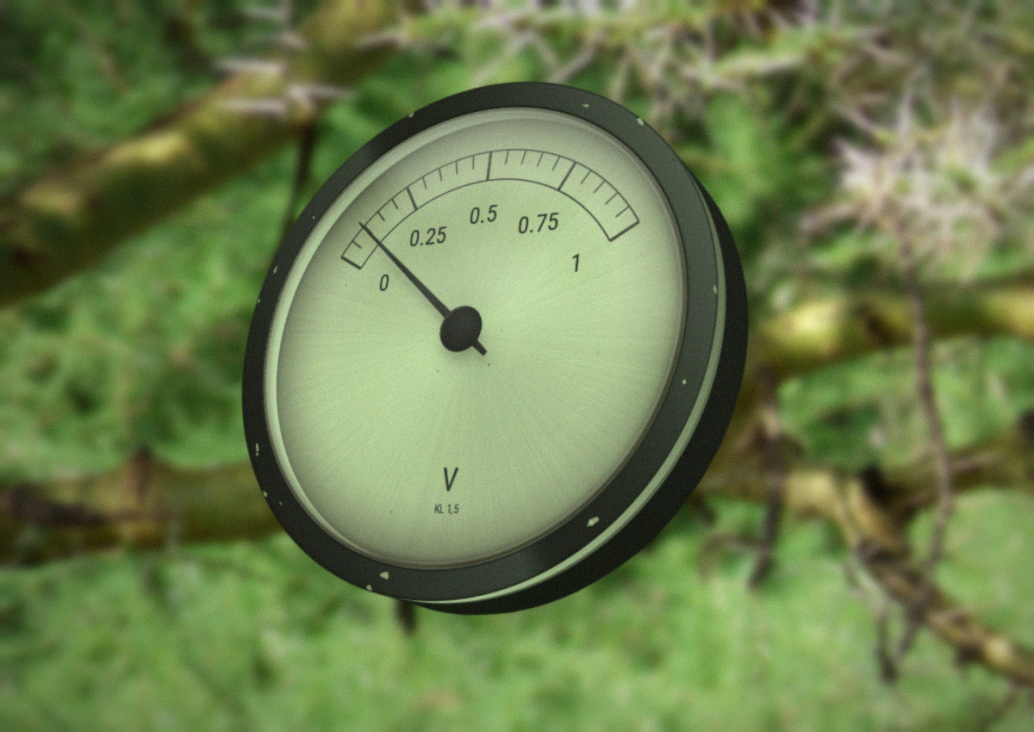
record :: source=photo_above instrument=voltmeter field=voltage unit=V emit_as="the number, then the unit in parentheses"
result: 0.1 (V)
